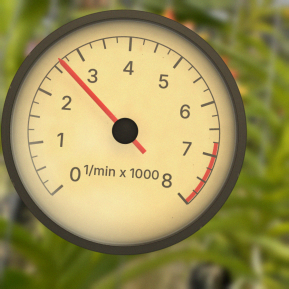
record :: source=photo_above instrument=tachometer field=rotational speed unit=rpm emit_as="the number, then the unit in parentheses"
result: 2625 (rpm)
